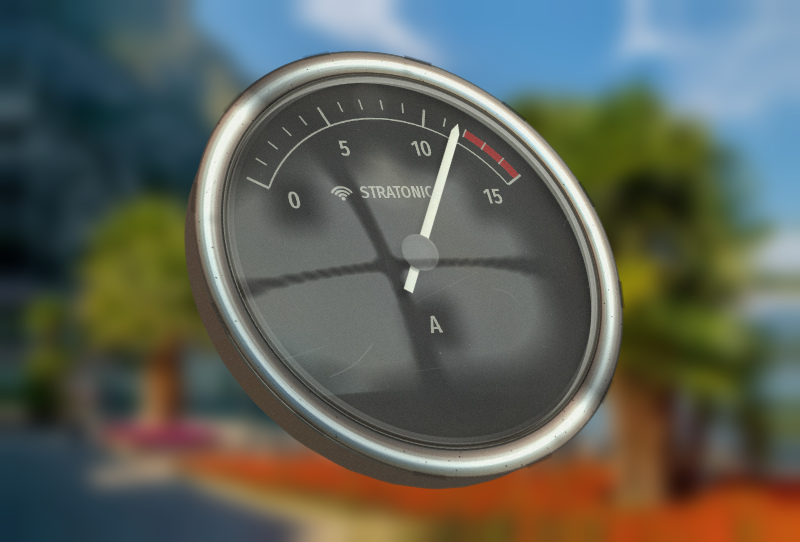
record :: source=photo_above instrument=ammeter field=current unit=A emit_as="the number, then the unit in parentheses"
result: 11.5 (A)
